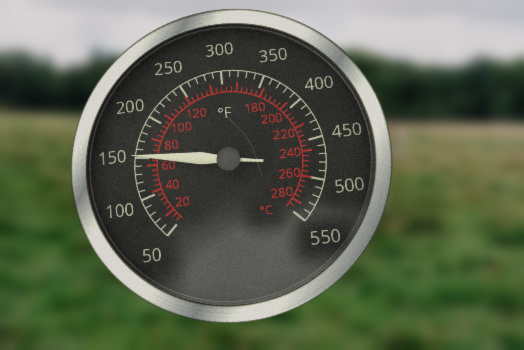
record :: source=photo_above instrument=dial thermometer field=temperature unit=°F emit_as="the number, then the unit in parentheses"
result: 150 (°F)
